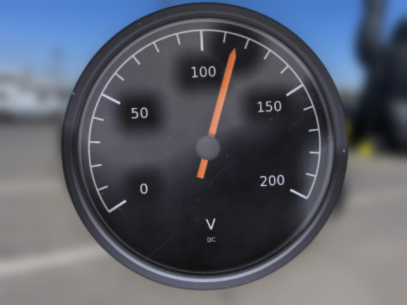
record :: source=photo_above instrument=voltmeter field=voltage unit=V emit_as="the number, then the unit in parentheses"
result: 115 (V)
